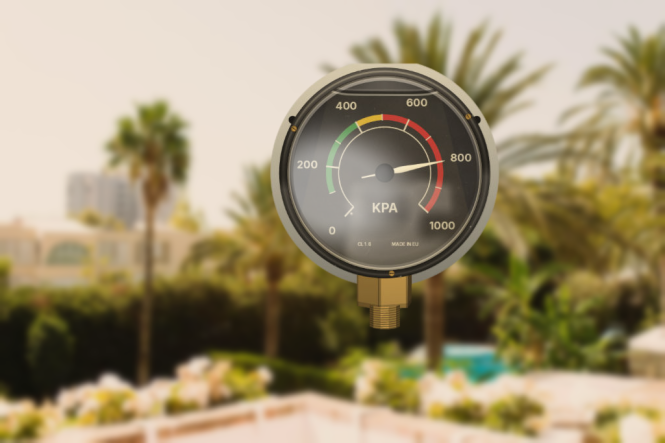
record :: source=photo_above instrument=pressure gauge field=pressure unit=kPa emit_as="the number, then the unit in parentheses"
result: 800 (kPa)
